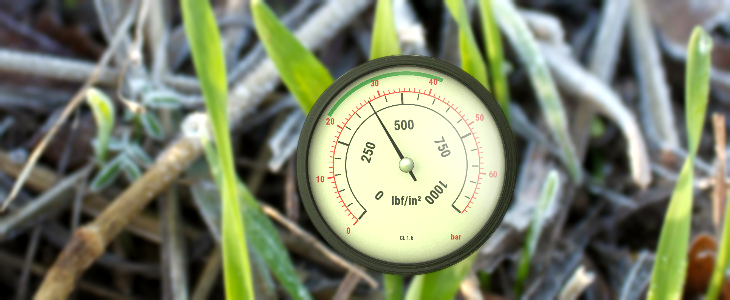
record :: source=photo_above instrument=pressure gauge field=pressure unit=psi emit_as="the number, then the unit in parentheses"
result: 400 (psi)
